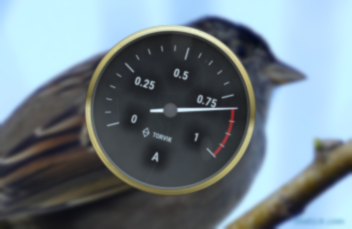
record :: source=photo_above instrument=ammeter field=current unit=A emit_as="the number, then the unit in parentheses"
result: 0.8 (A)
